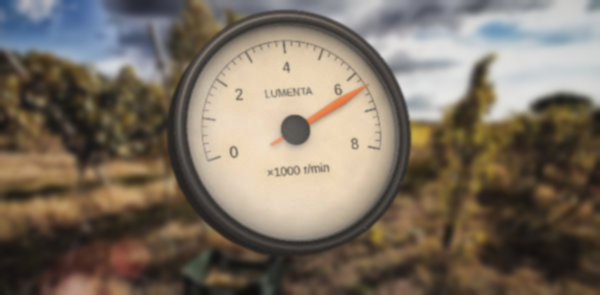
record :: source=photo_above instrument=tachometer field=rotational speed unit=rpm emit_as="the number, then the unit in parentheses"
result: 6400 (rpm)
